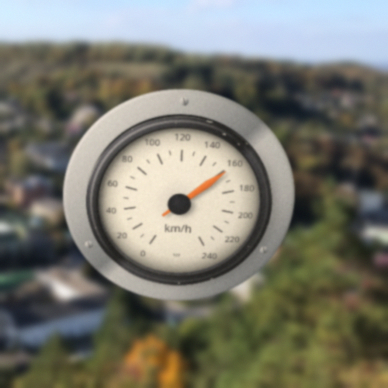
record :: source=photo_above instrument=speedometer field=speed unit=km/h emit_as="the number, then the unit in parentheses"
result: 160 (km/h)
